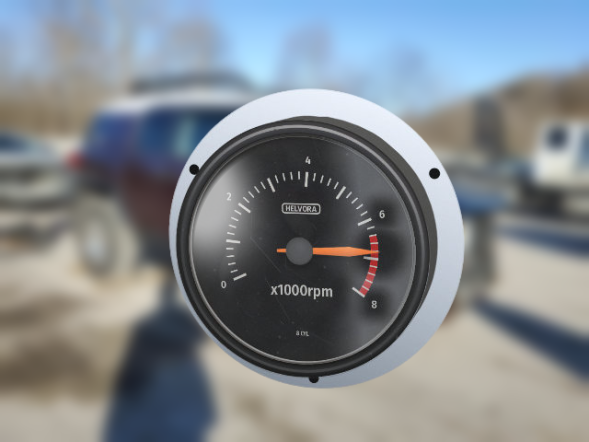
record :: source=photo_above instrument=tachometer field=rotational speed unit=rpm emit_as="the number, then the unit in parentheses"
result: 6800 (rpm)
